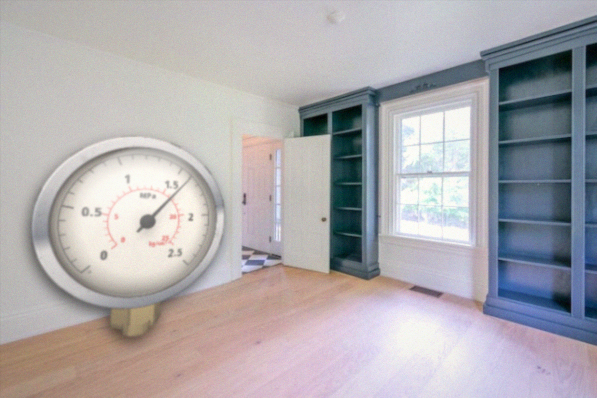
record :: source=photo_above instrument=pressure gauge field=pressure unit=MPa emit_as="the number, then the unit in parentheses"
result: 1.6 (MPa)
